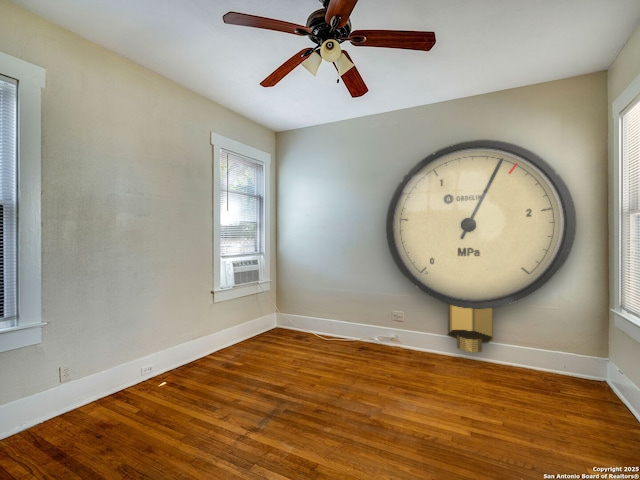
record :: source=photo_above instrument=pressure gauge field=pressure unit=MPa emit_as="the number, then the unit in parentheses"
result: 1.5 (MPa)
